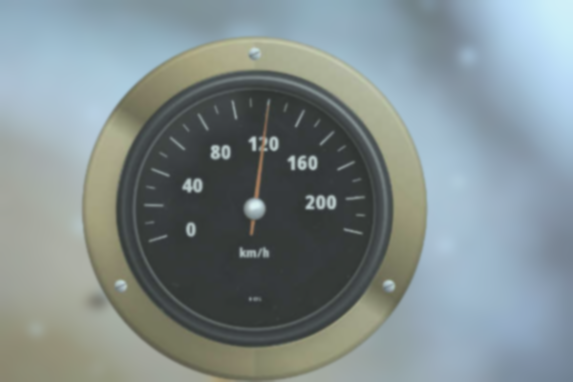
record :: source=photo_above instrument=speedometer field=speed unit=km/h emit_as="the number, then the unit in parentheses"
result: 120 (km/h)
